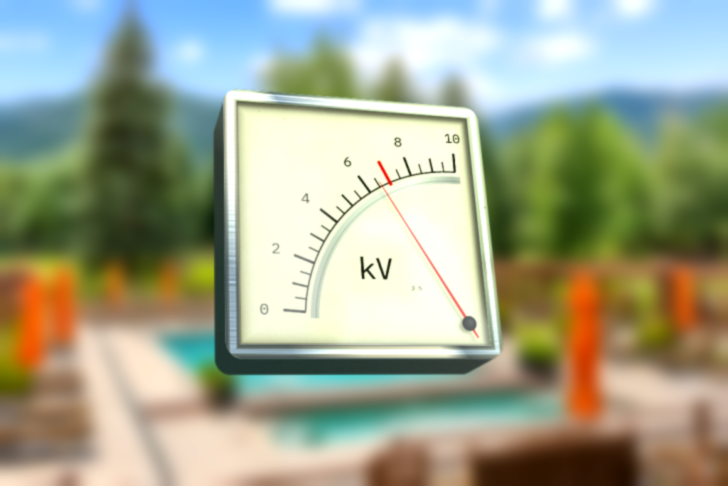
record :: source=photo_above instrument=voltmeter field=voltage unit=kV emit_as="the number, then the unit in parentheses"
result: 6.5 (kV)
